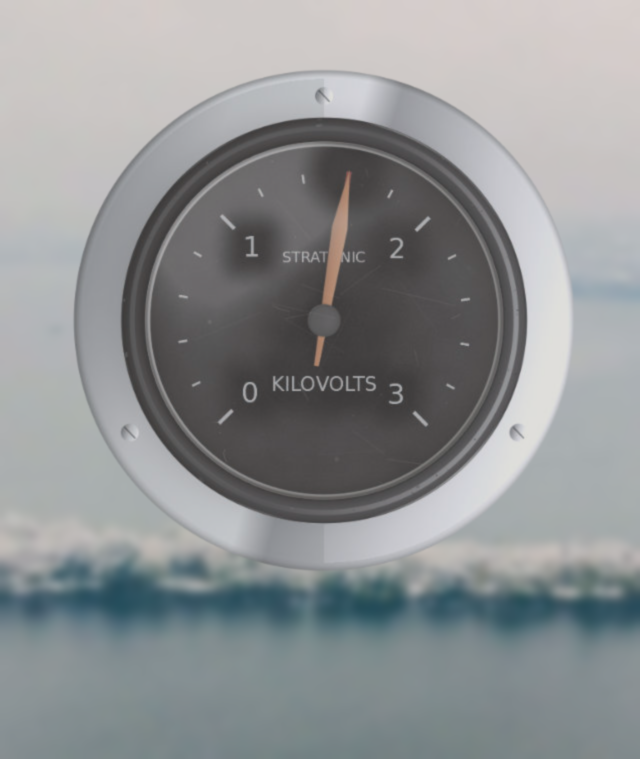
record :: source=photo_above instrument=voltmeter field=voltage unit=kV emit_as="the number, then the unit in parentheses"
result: 1.6 (kV)
